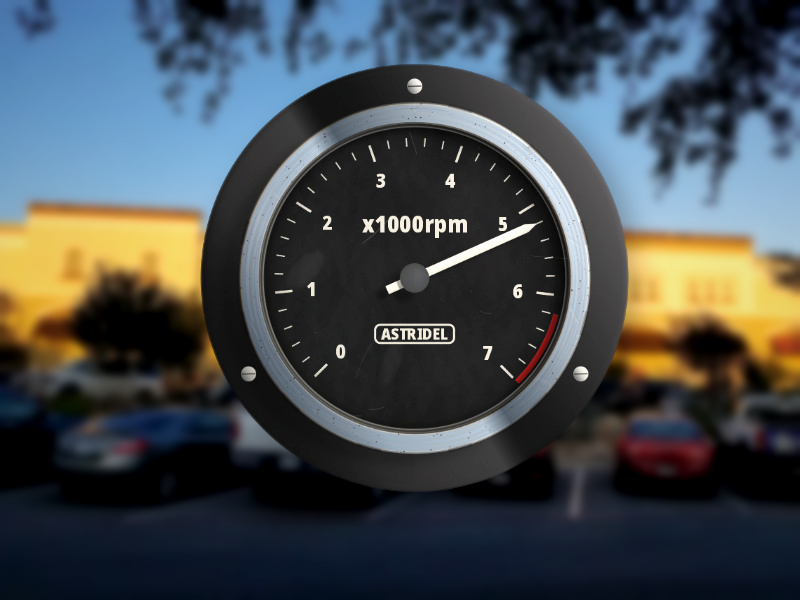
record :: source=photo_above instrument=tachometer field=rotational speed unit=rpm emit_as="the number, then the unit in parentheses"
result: 5200 (rpm)
